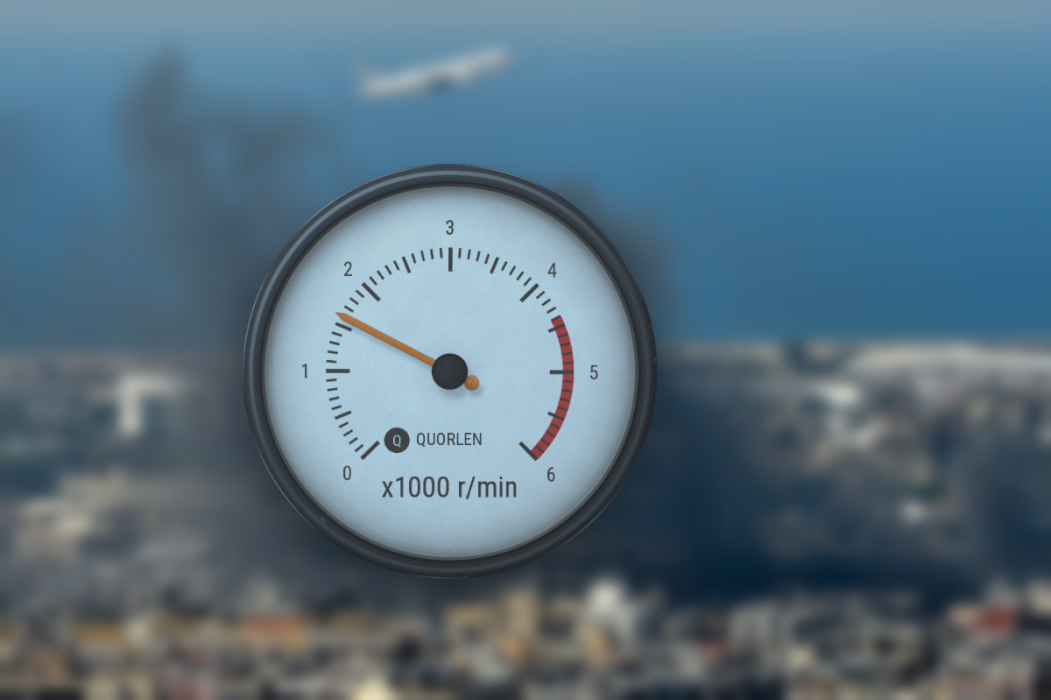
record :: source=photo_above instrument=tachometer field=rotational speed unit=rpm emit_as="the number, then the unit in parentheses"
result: 1600 (rpm)
